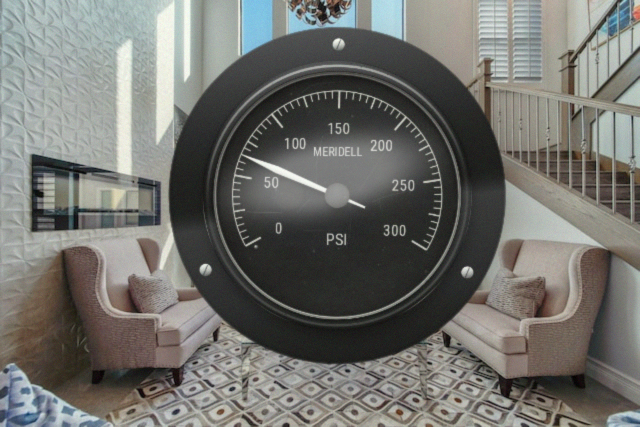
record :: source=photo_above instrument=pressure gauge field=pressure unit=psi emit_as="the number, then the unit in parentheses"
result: 65 (psi)
